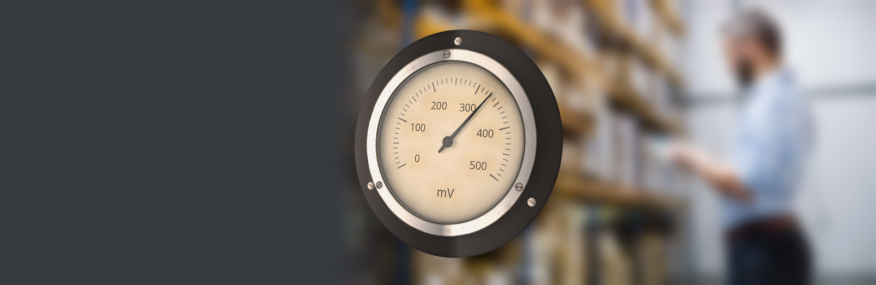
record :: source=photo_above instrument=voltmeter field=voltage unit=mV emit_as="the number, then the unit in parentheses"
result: 330 (mV)
